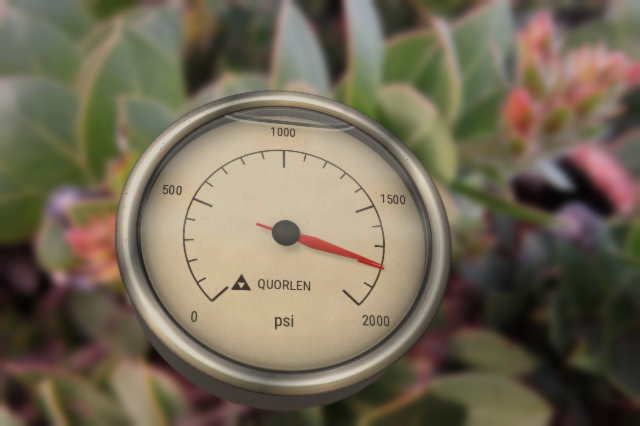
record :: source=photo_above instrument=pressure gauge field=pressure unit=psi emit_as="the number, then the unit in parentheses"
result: 1800 (psi)
